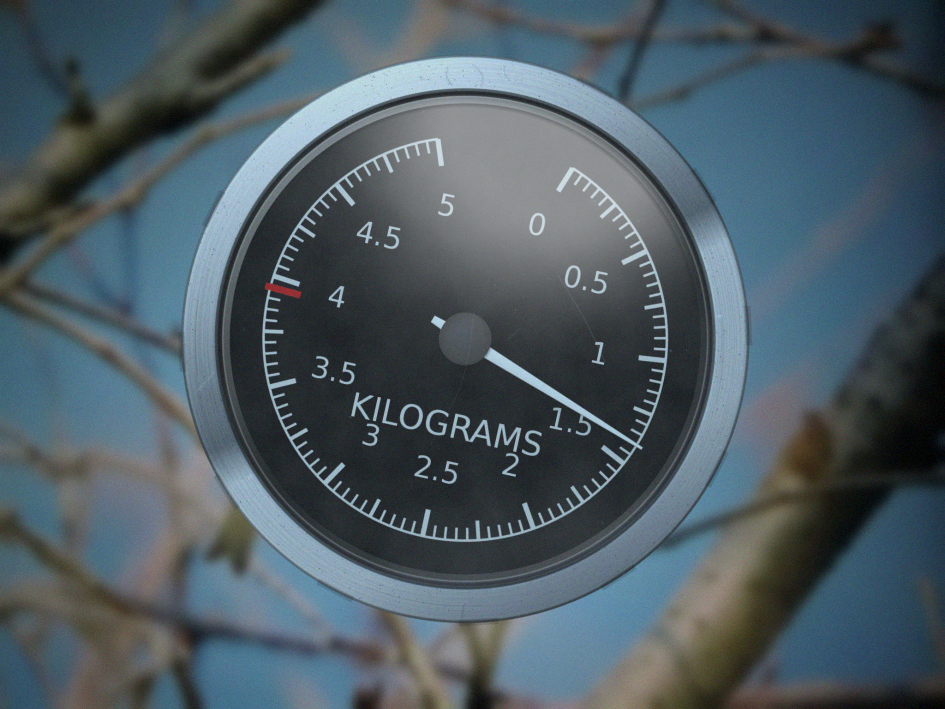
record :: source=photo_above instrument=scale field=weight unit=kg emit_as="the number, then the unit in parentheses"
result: 1.4 (kg)
